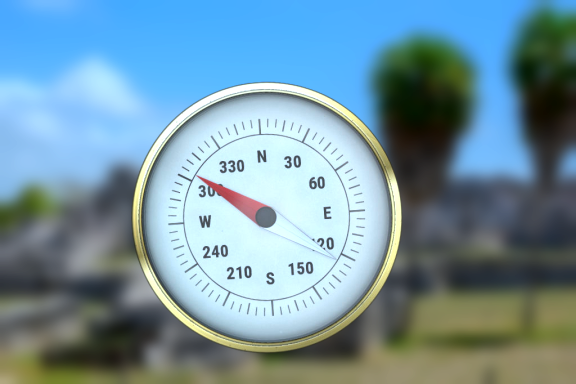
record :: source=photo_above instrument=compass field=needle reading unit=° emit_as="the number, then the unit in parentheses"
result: 305 (°)
